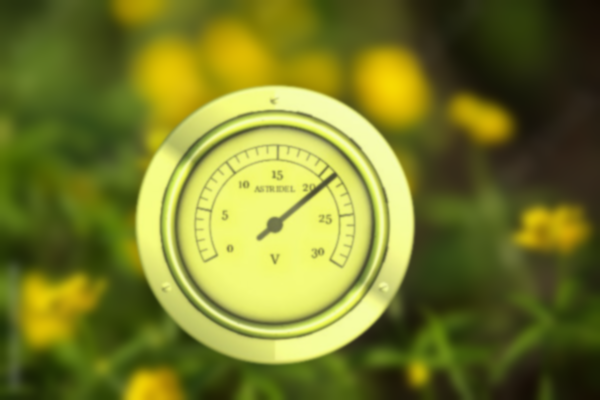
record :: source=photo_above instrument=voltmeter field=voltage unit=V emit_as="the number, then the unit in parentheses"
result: 21 (V)
